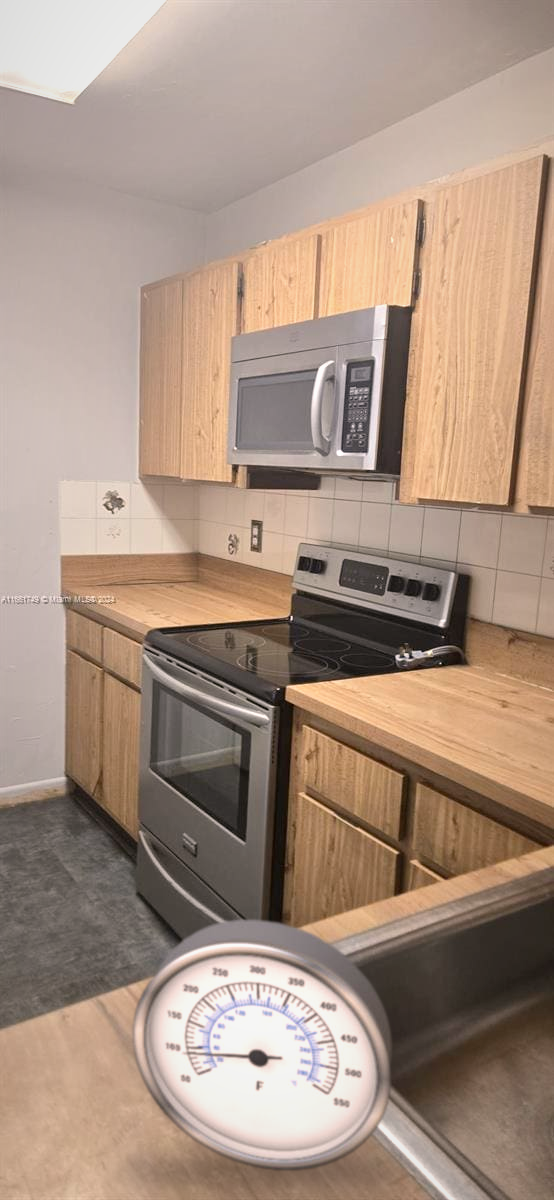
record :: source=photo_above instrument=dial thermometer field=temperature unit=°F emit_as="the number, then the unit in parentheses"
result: 100 (°F)
